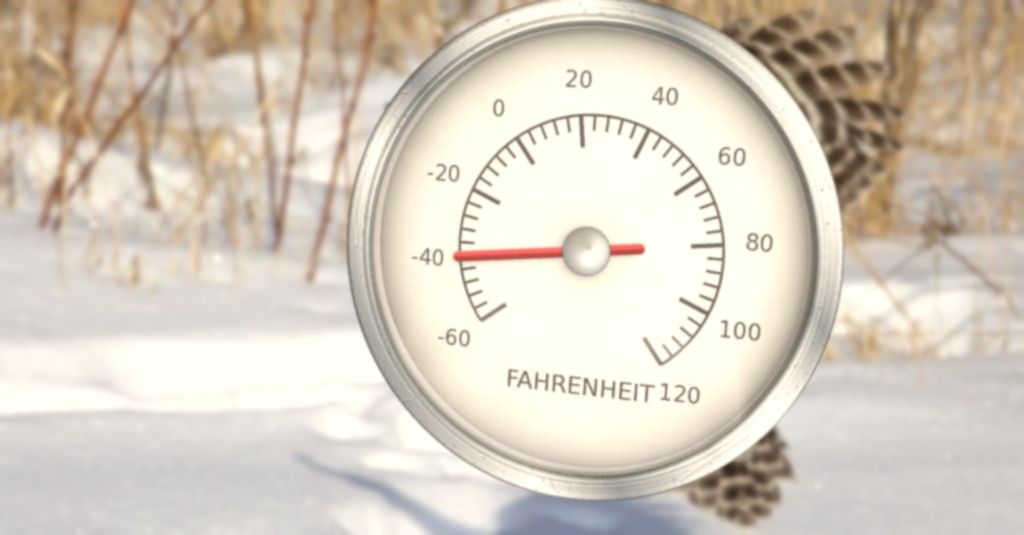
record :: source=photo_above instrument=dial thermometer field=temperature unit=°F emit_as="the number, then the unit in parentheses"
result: -40 (°F)
